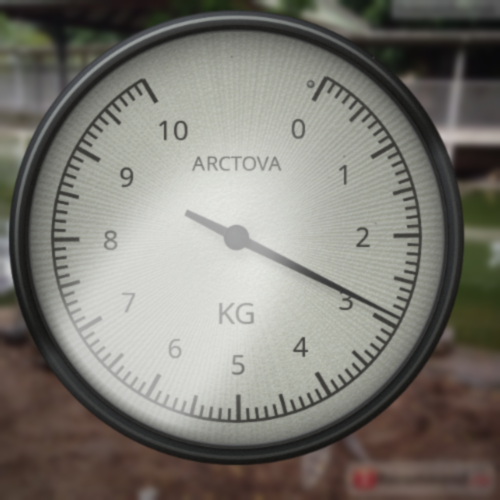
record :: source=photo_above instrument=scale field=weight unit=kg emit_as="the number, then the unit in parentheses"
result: 2.9 (kg)
